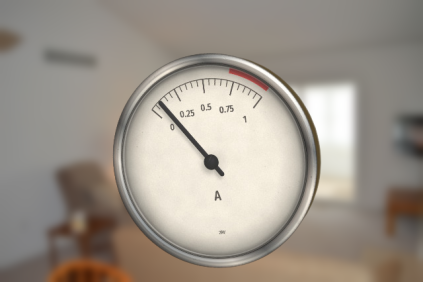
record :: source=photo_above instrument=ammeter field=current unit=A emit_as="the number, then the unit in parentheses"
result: 0.1 (A)
